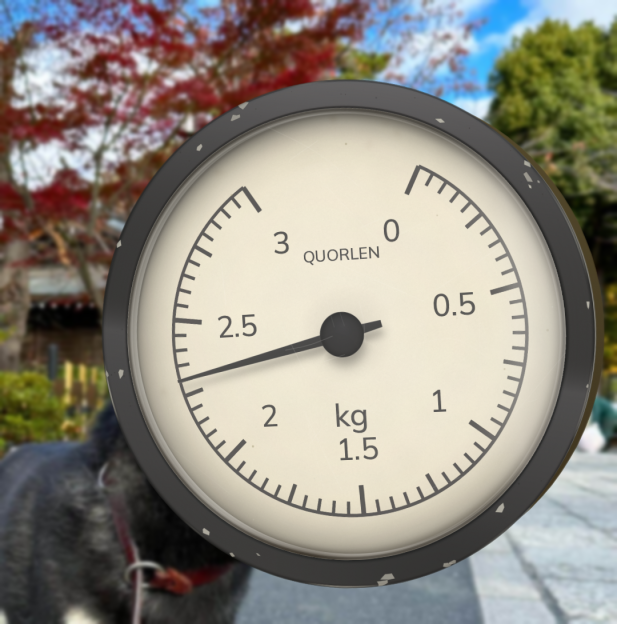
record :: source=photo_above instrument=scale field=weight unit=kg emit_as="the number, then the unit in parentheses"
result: 2.3 (kg)
